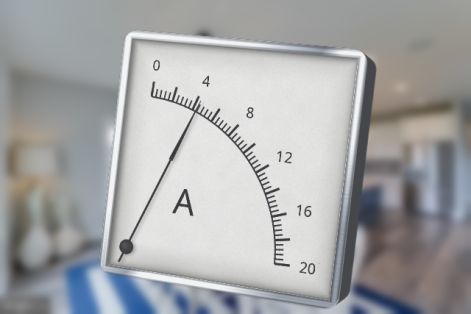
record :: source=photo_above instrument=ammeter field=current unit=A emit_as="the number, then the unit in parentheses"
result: 4.4 (A)
